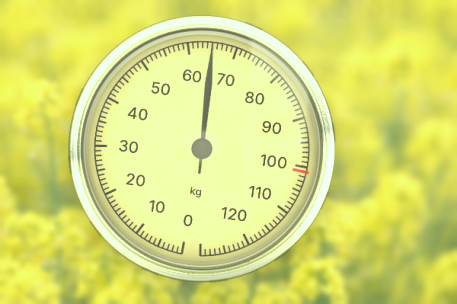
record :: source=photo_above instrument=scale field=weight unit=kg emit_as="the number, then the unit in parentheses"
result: 65 (kg)
